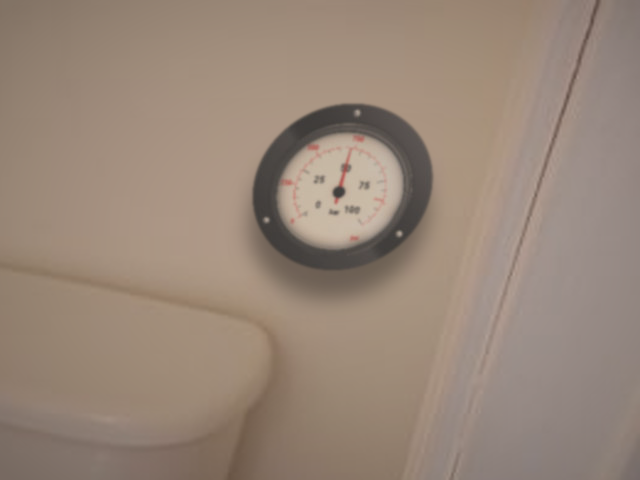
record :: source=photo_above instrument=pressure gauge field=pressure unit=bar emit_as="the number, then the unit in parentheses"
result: 50 (bar)
